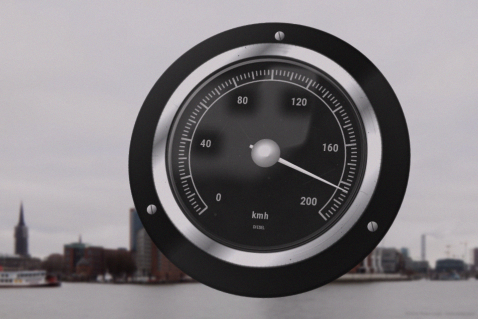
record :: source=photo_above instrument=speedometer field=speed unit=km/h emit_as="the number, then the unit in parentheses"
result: 184 (km/h)
